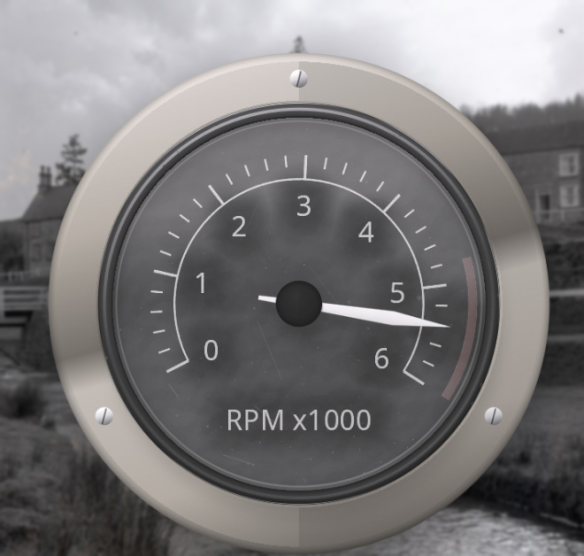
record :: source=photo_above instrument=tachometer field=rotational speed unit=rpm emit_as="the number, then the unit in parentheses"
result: 5400 (rpm)
